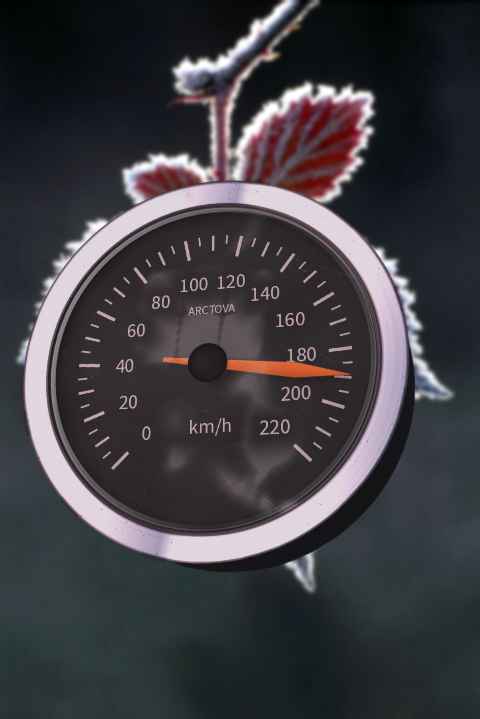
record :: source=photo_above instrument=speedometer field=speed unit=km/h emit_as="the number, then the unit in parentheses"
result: 190 (km/h)
